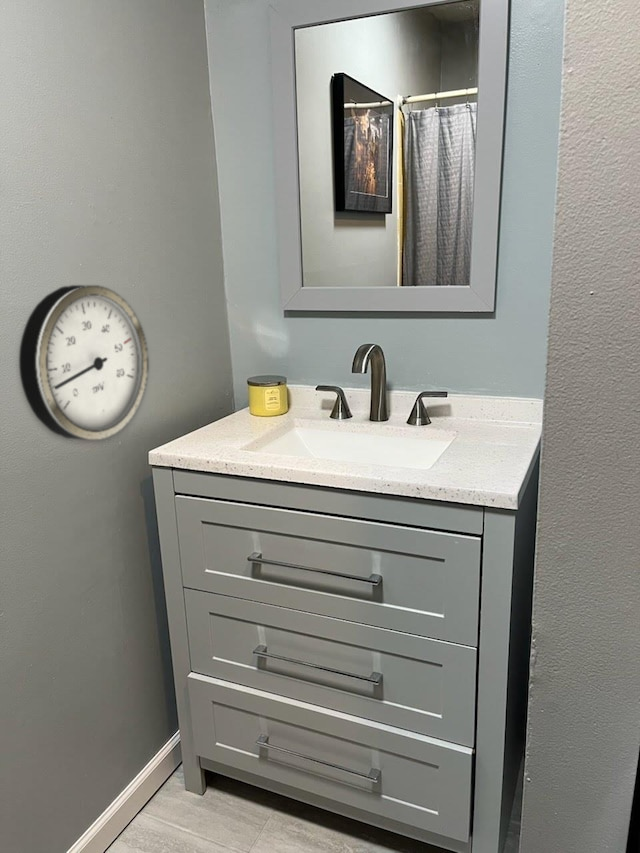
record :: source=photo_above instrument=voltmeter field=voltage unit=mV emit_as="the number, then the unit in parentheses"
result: 6 (mV)
